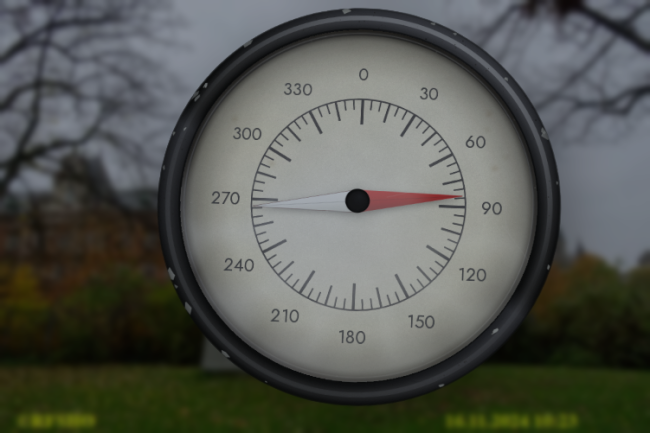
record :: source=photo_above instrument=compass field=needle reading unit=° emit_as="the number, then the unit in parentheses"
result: 85 (°)
